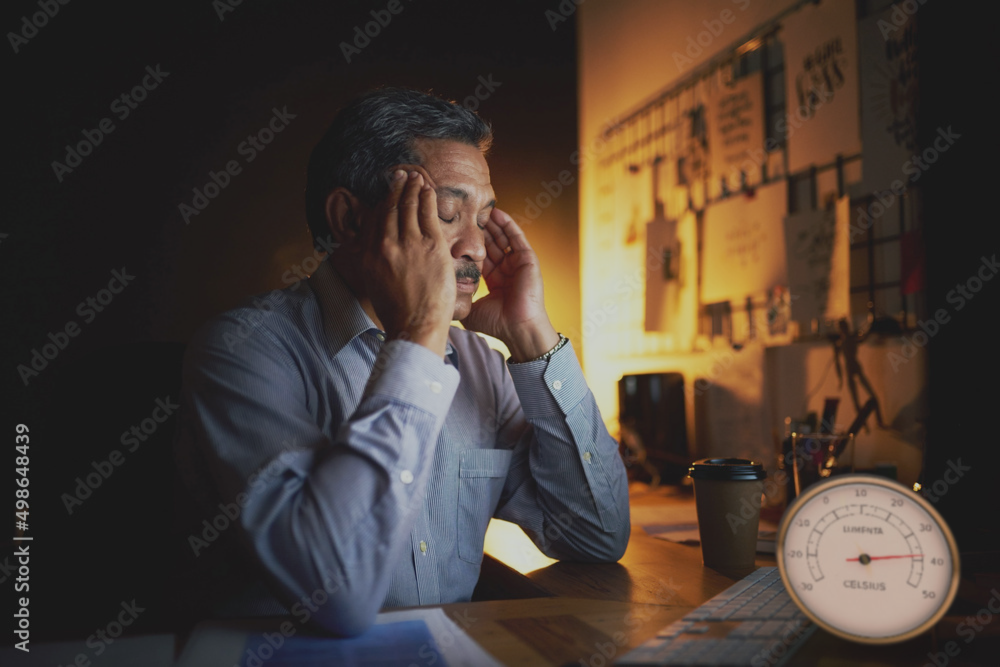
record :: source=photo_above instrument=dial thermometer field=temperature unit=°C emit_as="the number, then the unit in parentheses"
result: 37.5 (°C)
